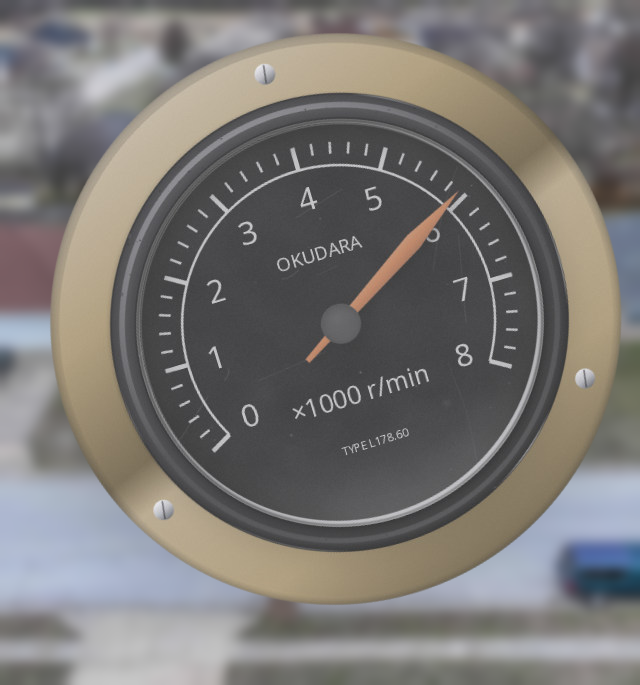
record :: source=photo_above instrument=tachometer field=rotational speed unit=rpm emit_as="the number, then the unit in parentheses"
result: 5900 (rpm)
